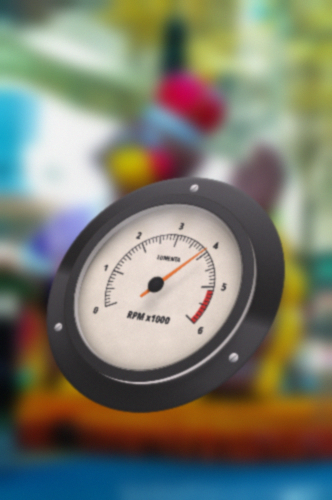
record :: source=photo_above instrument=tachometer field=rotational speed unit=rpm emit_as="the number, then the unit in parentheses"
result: 4000 (rpm)
